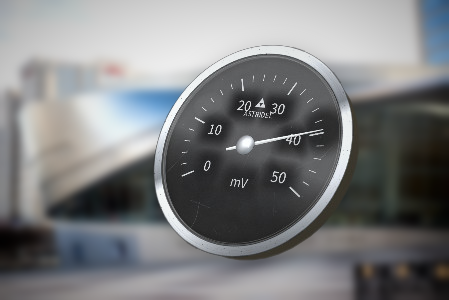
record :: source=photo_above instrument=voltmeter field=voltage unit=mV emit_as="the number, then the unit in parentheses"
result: 40 (mV)
